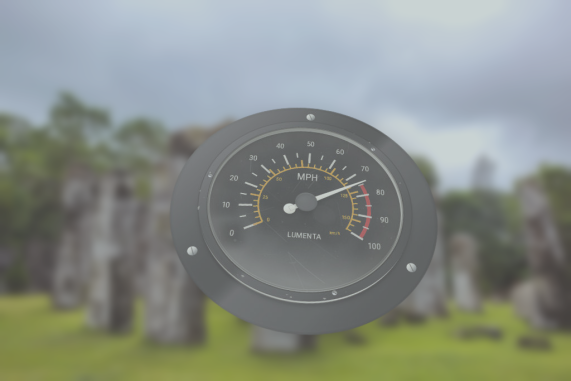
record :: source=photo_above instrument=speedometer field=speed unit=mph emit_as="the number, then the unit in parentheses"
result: 75 (mph)
